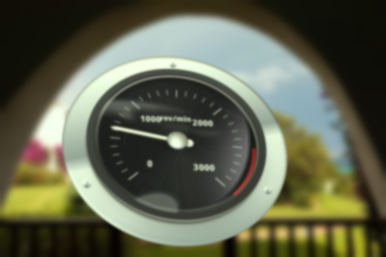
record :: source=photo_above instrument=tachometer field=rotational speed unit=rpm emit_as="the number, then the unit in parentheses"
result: 600 (rpm)
